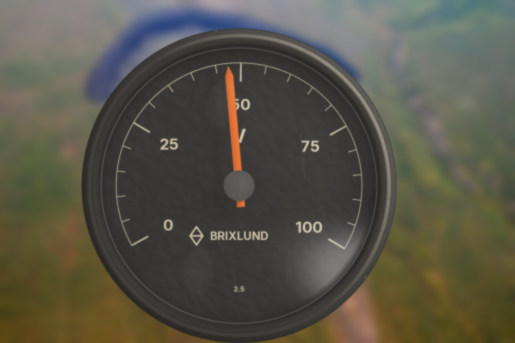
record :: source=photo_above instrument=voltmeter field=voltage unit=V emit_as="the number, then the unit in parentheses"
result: 47.5 (V)
